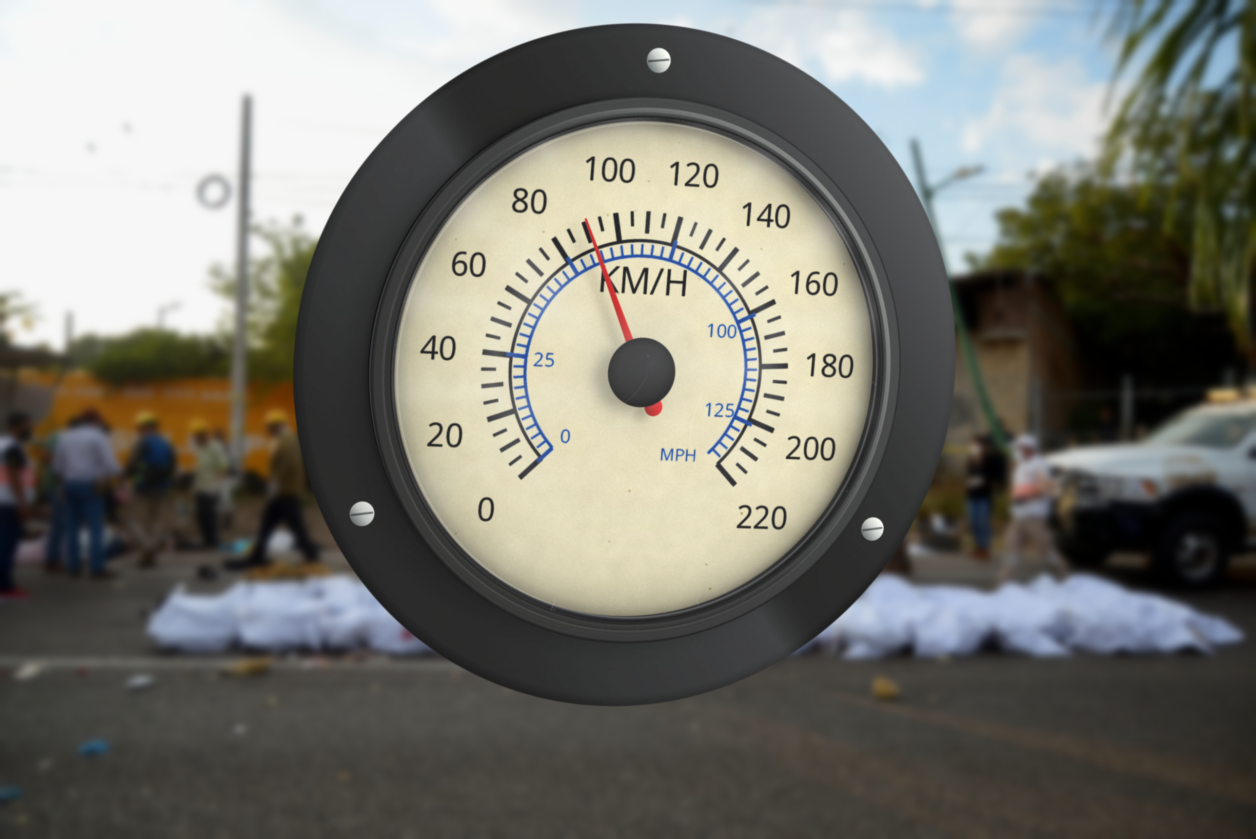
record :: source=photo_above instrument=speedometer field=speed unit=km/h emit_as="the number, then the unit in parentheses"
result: 90 (km/h)
